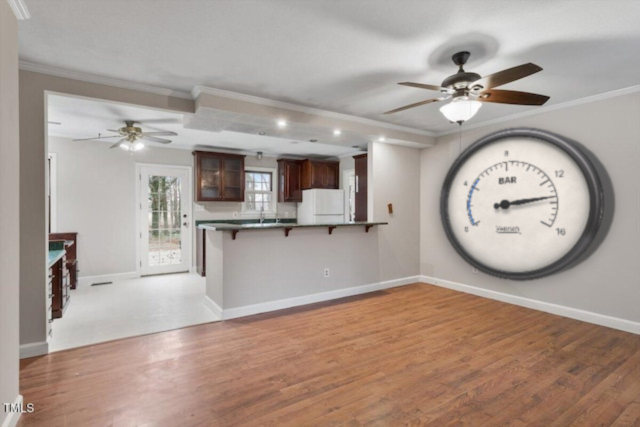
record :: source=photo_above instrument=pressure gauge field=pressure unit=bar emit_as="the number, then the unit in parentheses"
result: 13.5 (bar)
